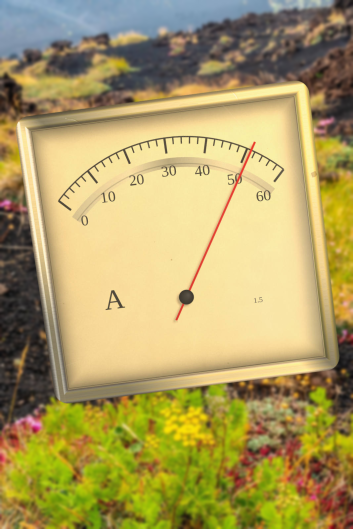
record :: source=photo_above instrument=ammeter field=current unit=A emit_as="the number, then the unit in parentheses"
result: 51 (A)
